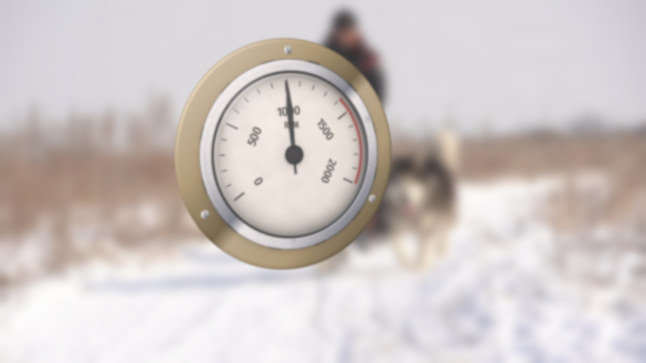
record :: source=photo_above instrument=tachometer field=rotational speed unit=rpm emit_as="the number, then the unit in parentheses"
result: 1000 (rpm)
